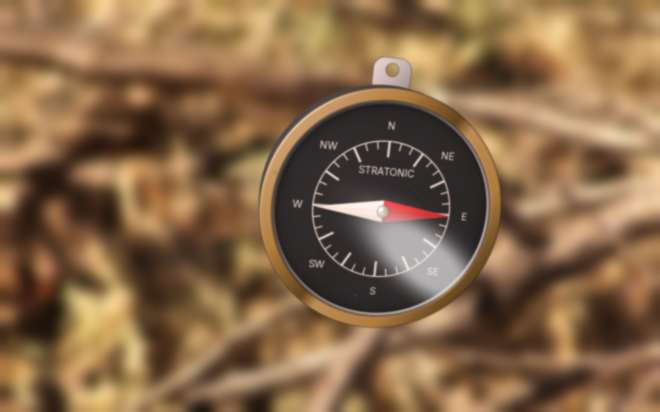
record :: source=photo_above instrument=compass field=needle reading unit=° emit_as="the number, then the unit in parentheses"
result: 90 (°)
